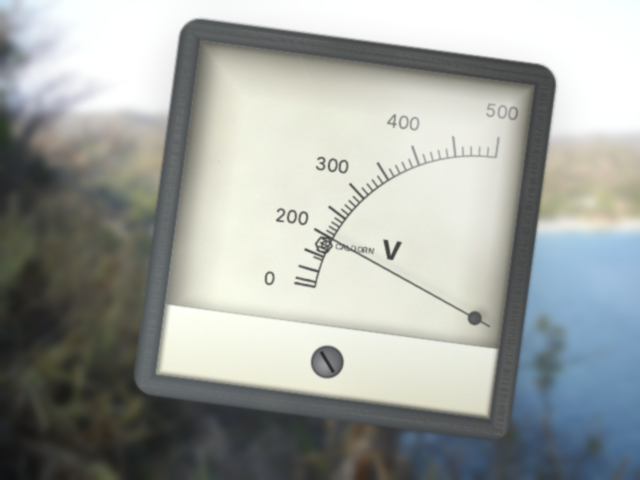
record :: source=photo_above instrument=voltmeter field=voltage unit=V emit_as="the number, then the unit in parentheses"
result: 200 (V)
